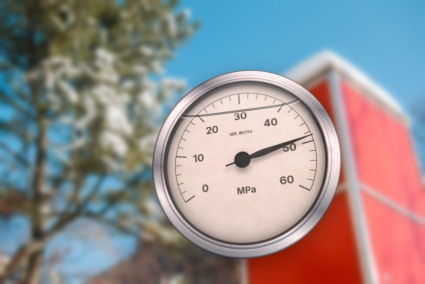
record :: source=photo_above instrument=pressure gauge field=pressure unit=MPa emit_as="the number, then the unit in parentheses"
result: 49 (MPa)
